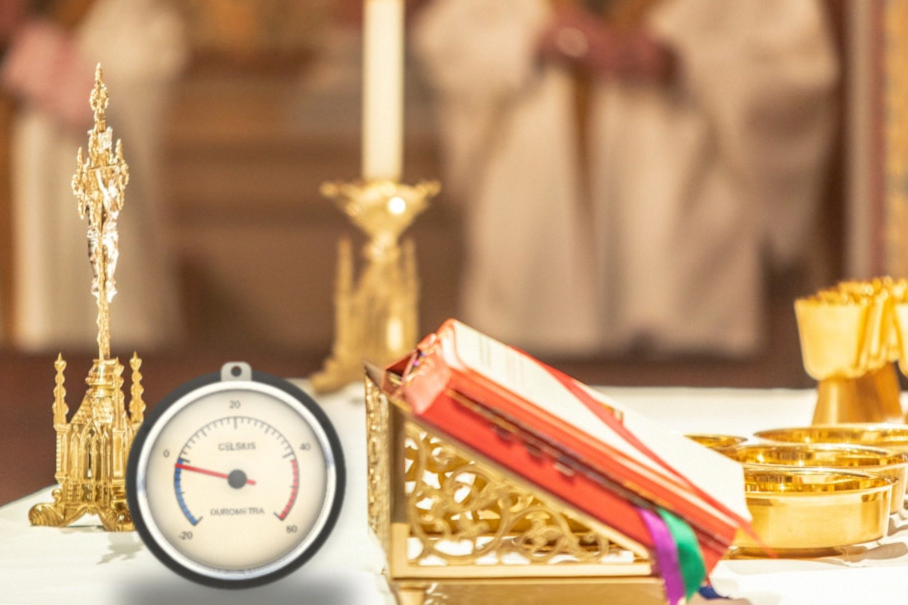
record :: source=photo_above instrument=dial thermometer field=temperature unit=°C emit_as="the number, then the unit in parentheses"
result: -2 (°C)
